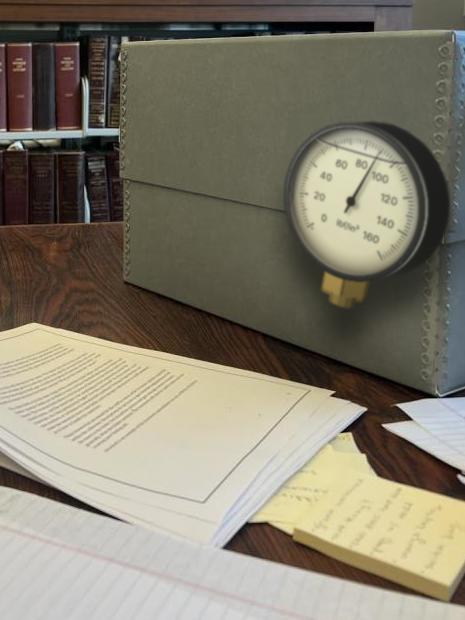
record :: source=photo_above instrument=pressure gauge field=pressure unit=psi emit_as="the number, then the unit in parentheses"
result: 90 (psi)
